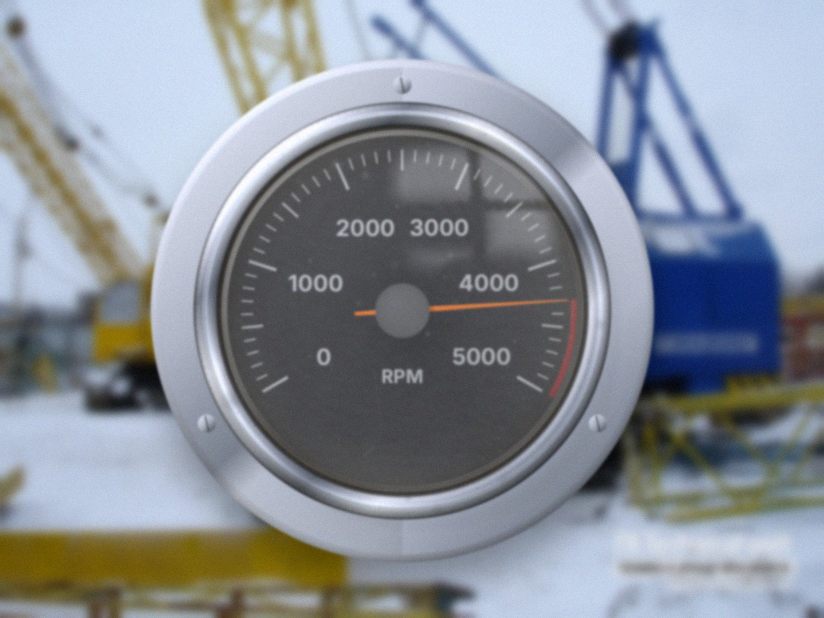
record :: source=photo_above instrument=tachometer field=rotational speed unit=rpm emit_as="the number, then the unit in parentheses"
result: 4300 (rpm)
